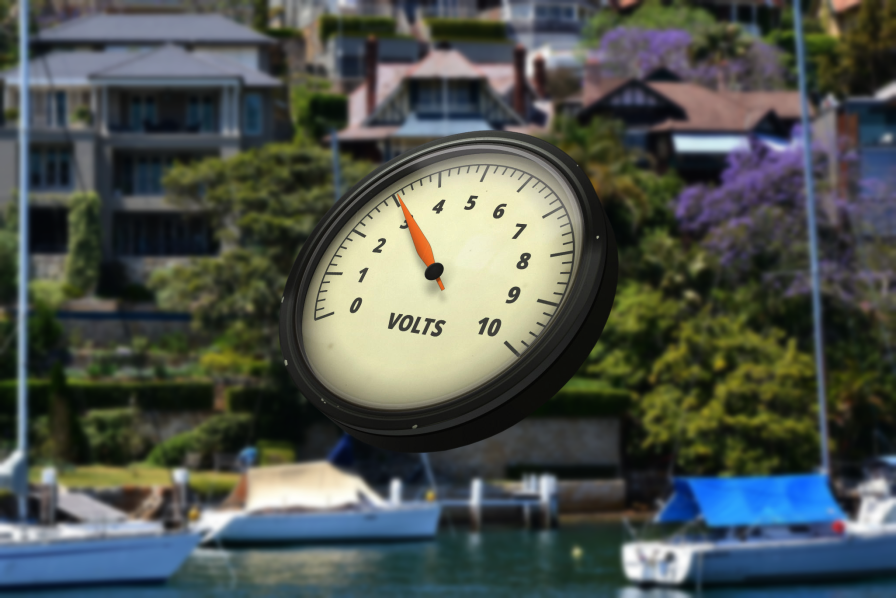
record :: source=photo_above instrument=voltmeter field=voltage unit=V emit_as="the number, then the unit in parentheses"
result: 3.1 (V)
